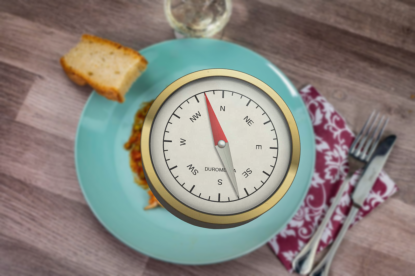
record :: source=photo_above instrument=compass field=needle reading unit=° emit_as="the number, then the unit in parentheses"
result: 340 (°)
